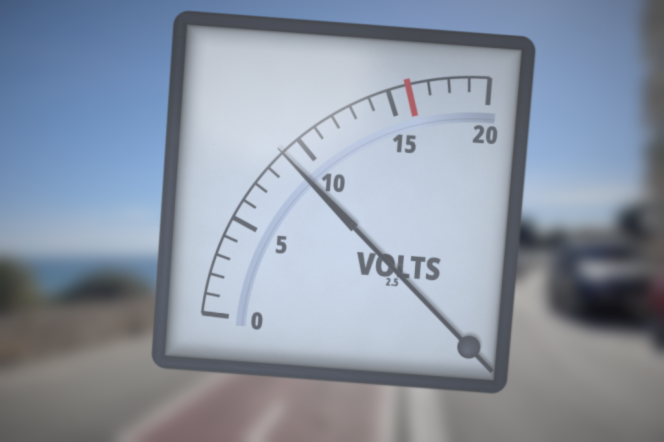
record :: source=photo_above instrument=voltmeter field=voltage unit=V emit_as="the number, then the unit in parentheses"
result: 9 (V)
